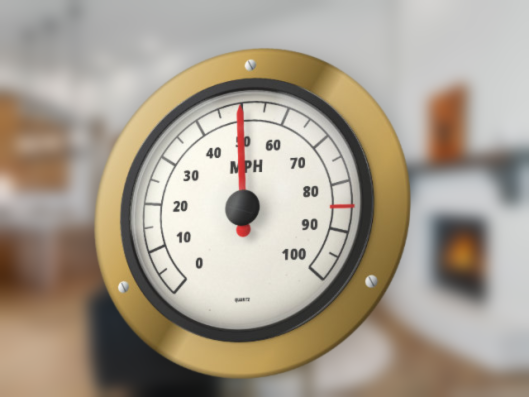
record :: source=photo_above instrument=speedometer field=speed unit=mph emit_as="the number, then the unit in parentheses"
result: 50 (mph)
